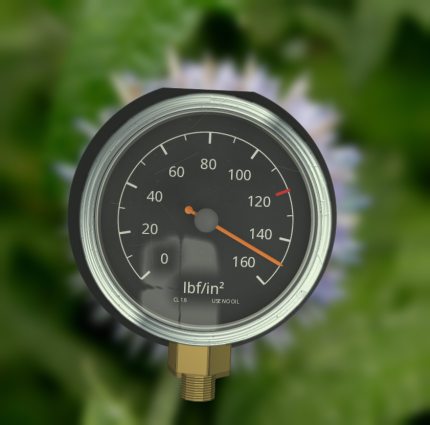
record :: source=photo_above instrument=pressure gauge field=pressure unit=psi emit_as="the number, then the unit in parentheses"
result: 150 (psi)
